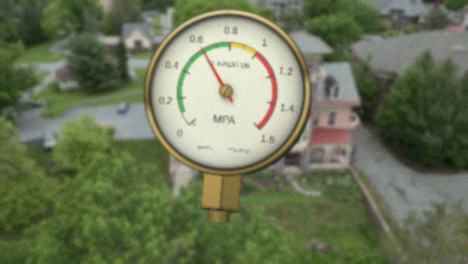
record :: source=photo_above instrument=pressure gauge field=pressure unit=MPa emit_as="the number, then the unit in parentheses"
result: 0.6 (MPa)
